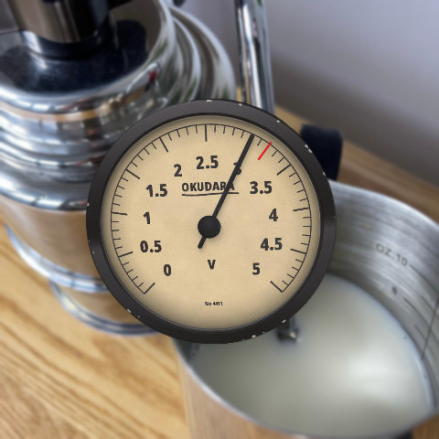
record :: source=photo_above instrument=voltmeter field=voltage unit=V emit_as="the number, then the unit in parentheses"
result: 3 (V)
